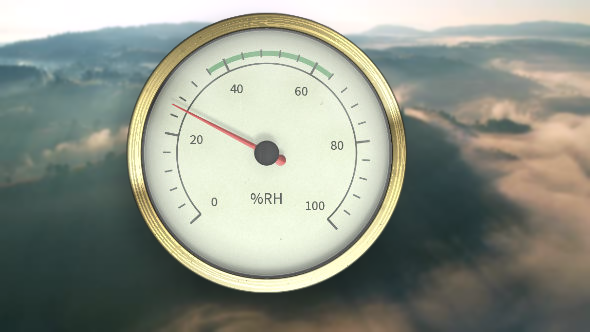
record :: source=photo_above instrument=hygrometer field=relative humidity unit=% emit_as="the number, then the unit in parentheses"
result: 26 (%)
